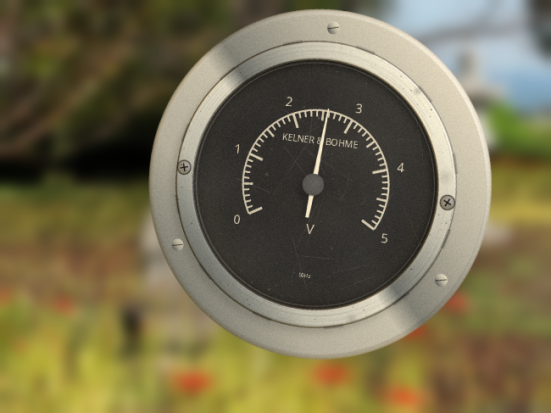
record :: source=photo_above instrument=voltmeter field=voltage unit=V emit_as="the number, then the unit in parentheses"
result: 2.6 (V)
